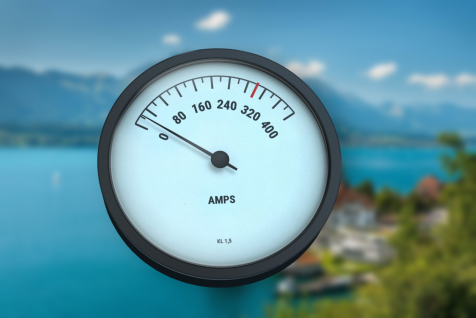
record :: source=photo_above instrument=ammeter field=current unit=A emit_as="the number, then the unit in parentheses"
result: 20 (A)
